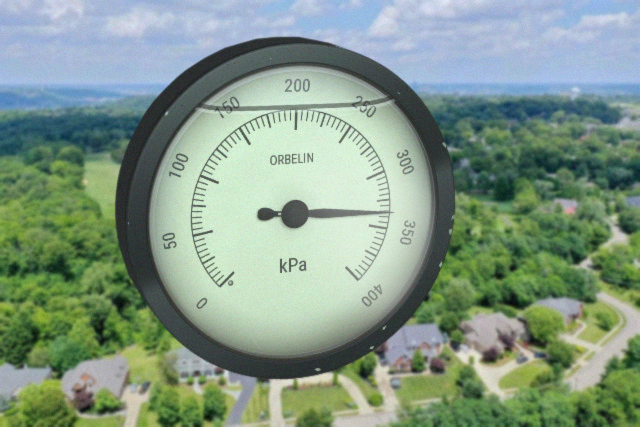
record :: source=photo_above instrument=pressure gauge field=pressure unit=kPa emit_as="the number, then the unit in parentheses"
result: 335 (kPa)
